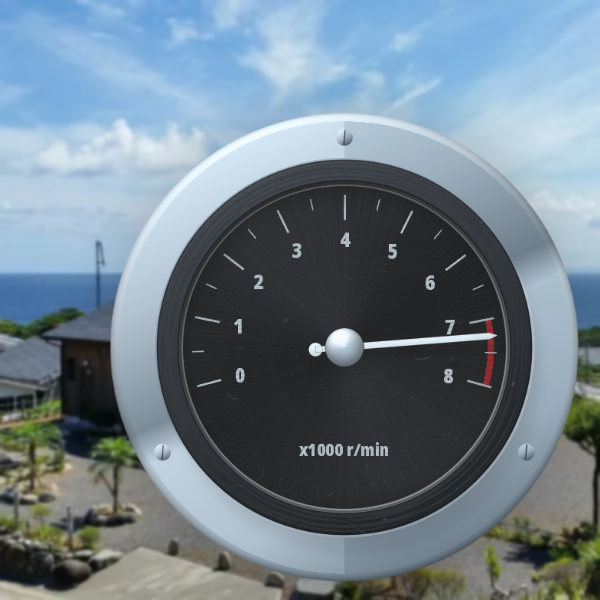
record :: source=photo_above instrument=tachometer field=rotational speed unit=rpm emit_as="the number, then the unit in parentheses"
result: 7250 (rpm)
